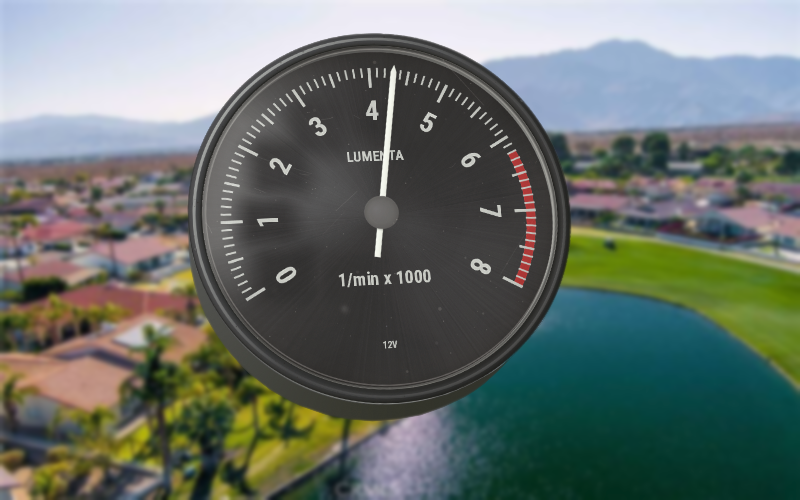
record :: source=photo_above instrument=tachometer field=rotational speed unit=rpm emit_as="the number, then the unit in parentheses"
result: 4300 (rpm)
